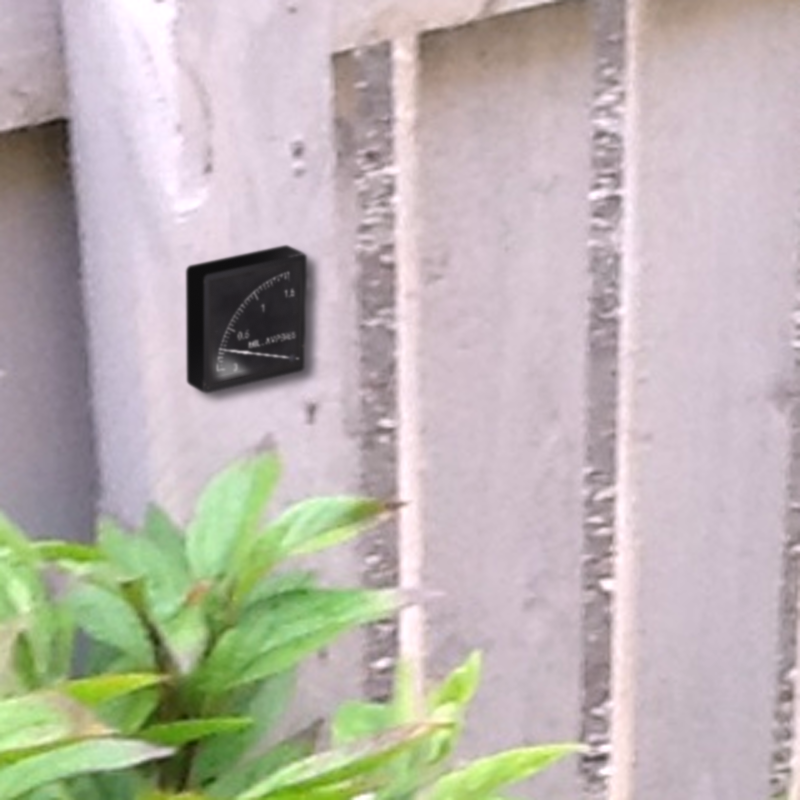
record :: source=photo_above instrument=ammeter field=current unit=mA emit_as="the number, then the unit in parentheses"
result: 0.25 (mA)
